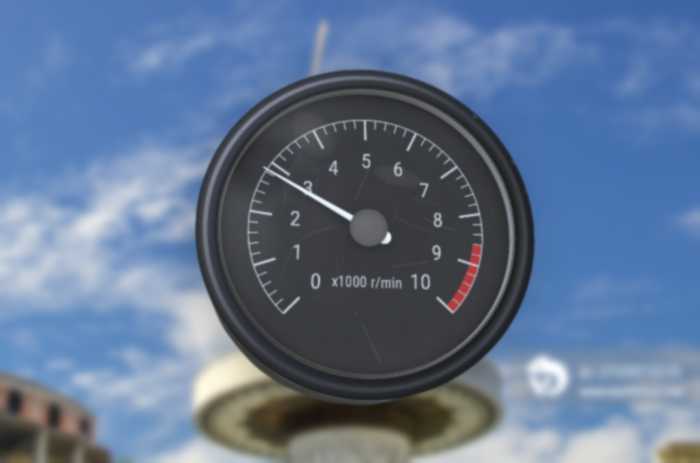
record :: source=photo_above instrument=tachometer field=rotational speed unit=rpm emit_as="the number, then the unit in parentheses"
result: 2800 (rpm)
